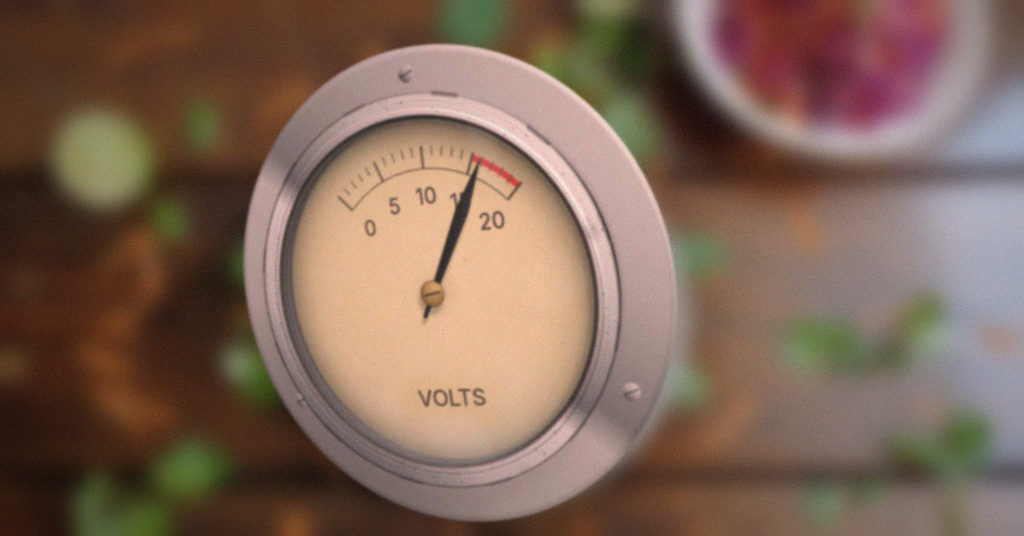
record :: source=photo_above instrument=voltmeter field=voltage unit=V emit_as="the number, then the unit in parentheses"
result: 16 (V)
